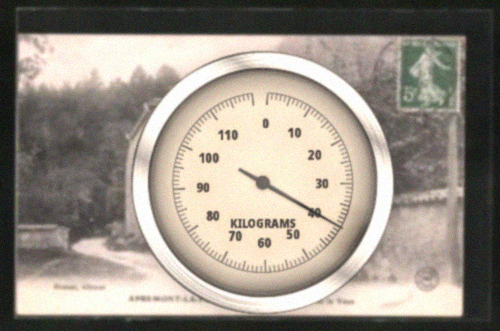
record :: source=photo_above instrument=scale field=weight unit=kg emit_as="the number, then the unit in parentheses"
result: 40 (kg)
